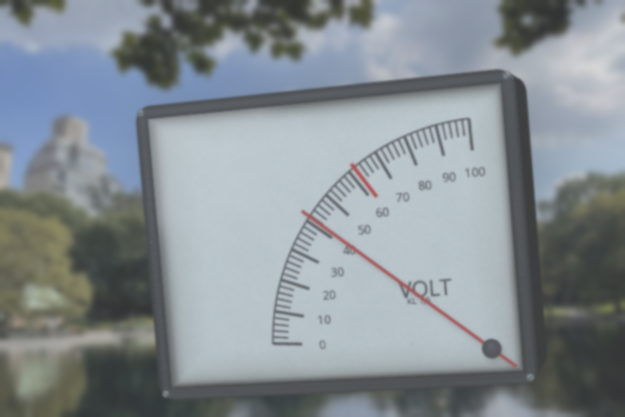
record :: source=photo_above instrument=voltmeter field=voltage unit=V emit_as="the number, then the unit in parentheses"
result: 42 (V)
